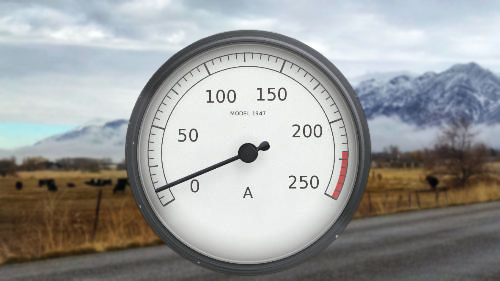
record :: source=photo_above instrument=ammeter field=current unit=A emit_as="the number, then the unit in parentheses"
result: 10 (A)
